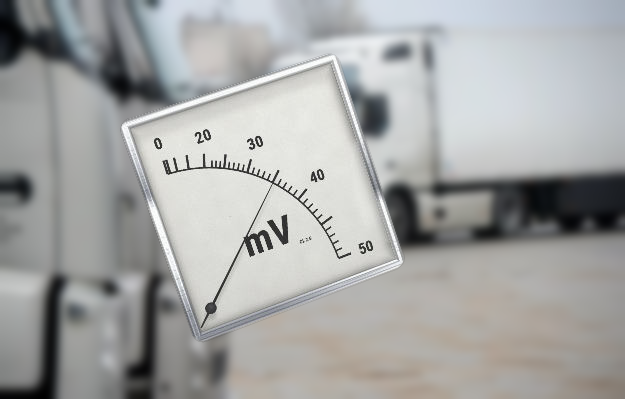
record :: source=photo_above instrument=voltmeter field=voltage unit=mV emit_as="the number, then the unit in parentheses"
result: 35 (mV)
